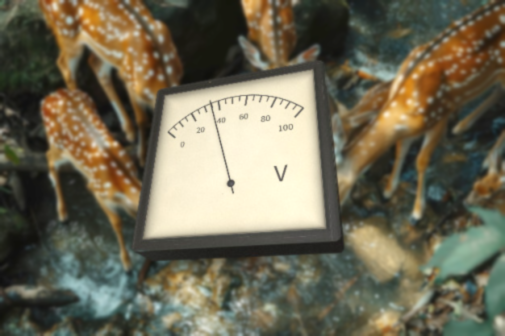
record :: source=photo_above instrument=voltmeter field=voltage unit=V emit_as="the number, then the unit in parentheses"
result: 35 (V)
